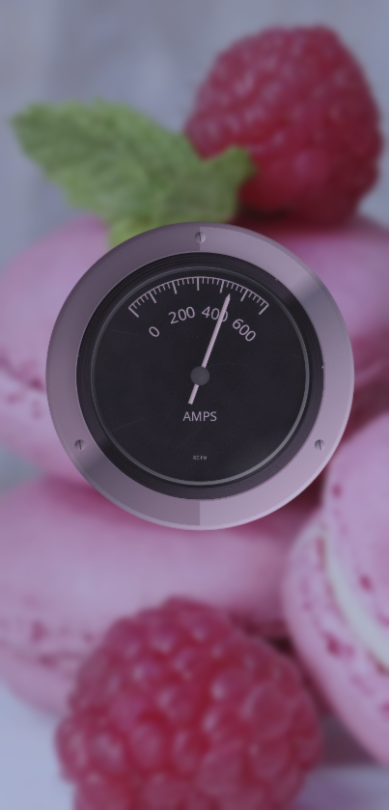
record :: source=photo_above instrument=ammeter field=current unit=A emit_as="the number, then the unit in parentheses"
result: 440 (A)
